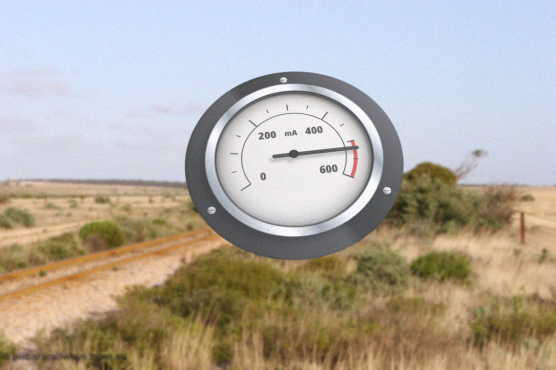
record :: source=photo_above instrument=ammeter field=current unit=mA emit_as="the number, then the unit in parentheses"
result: 525 (mA)
